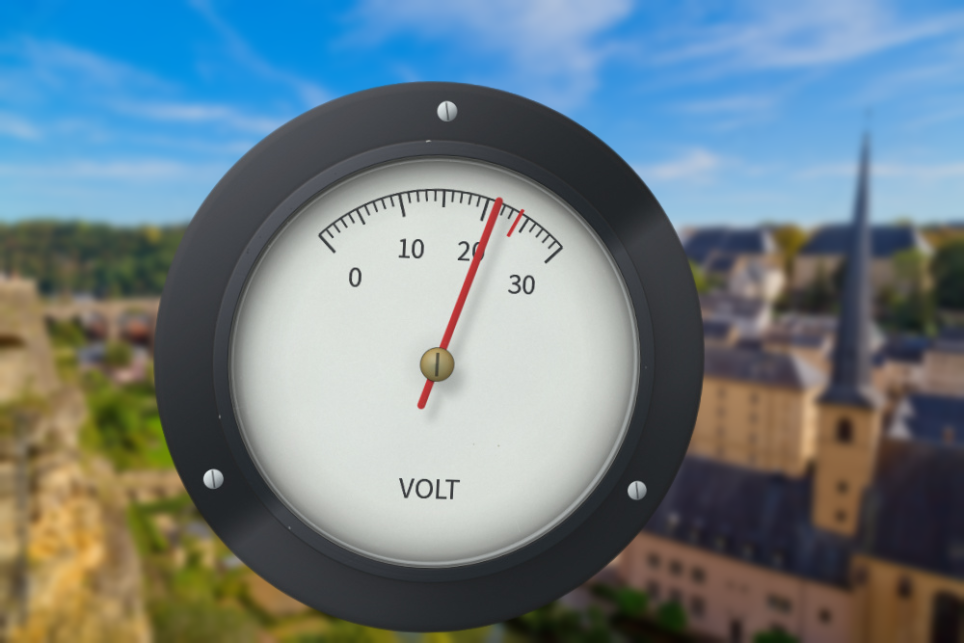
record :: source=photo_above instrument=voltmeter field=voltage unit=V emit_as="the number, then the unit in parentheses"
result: 21 (V)
